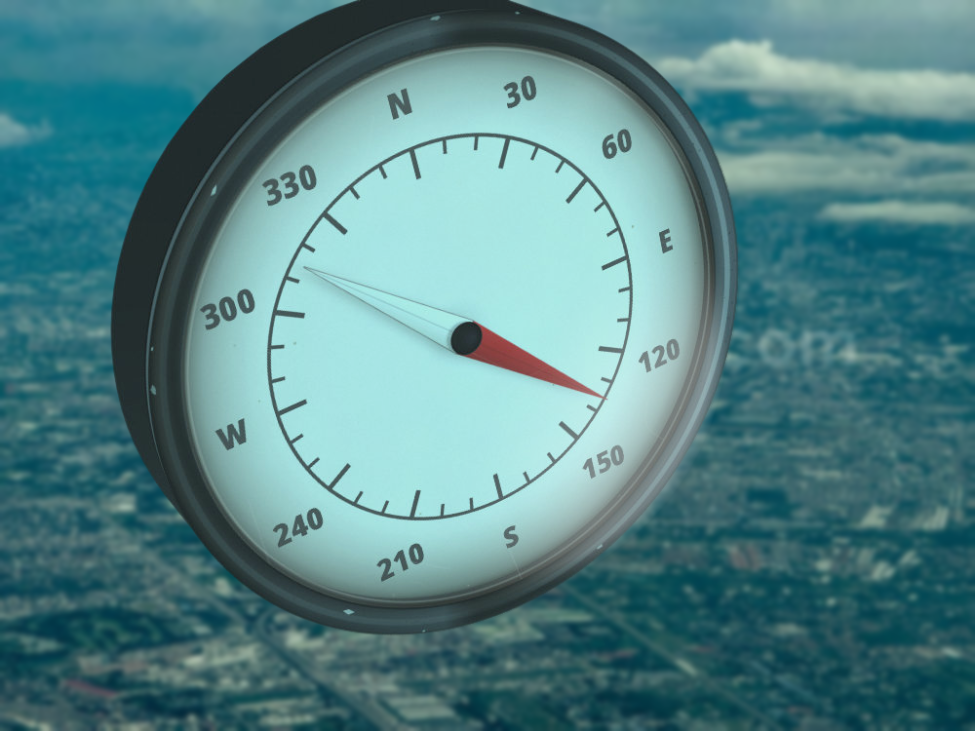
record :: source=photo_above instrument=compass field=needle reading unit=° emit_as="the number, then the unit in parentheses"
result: 135 (°)
